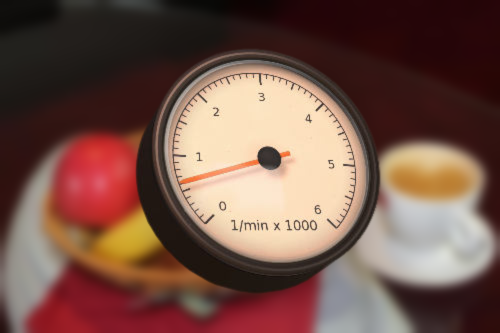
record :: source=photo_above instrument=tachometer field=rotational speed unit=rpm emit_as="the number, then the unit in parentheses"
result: 600 (rpm)
